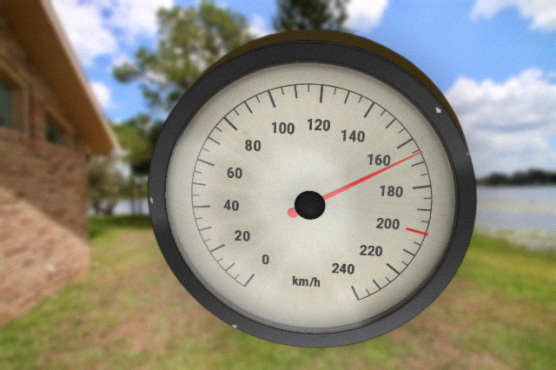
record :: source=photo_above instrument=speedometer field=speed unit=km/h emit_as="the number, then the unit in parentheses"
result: 165 (km/h)
